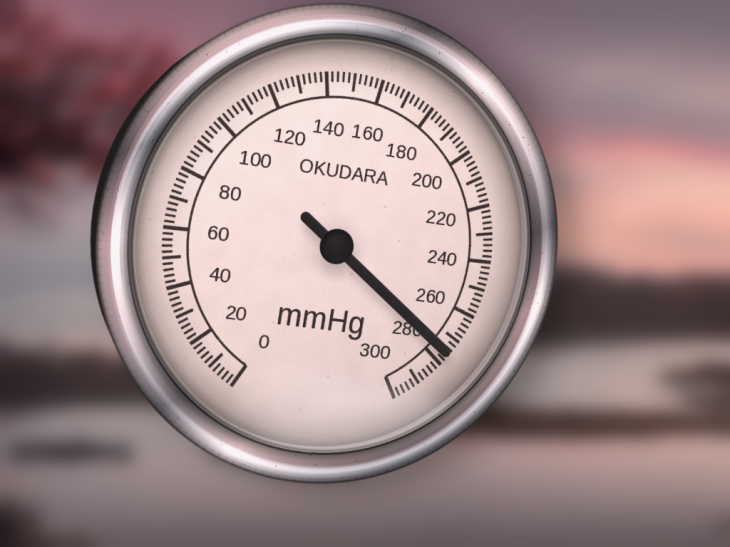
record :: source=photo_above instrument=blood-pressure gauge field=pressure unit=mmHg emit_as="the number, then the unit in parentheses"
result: 276 (mmHg)
